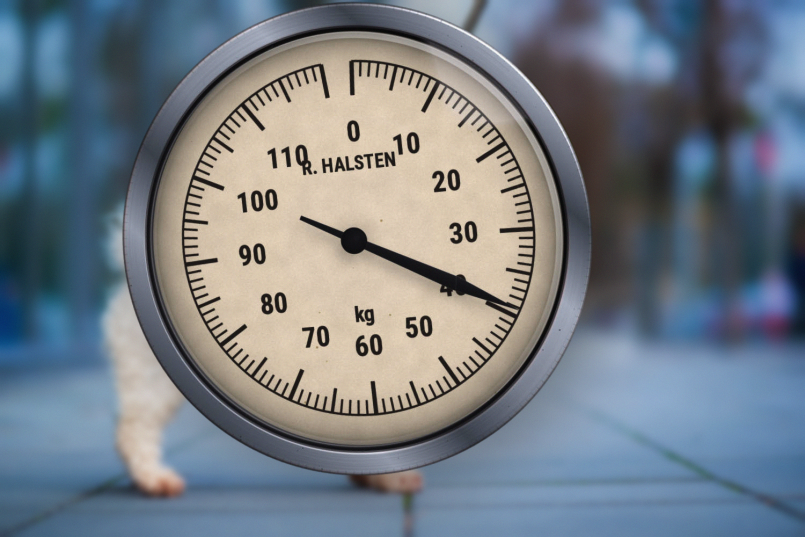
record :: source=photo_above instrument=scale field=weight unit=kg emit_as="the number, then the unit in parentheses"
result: 39 (kg)
